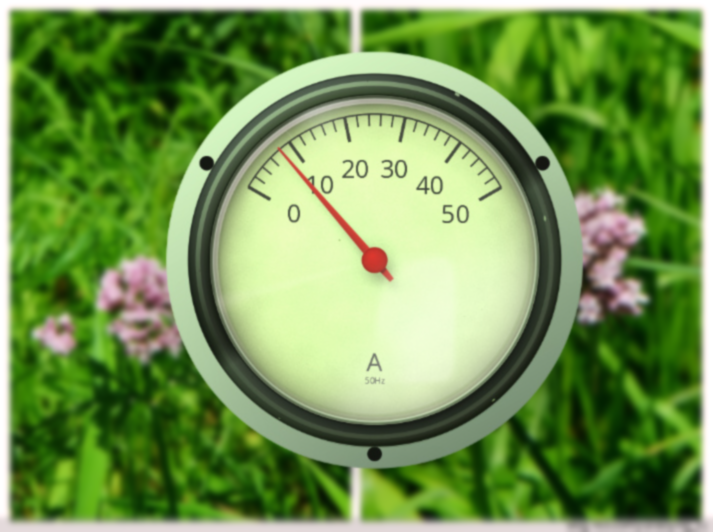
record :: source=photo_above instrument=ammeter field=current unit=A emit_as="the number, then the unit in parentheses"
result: 8 (A)
